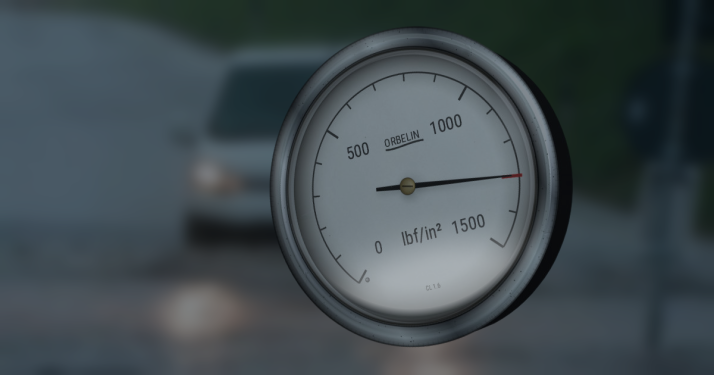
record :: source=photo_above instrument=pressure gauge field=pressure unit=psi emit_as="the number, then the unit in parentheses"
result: 1300 (psi)
